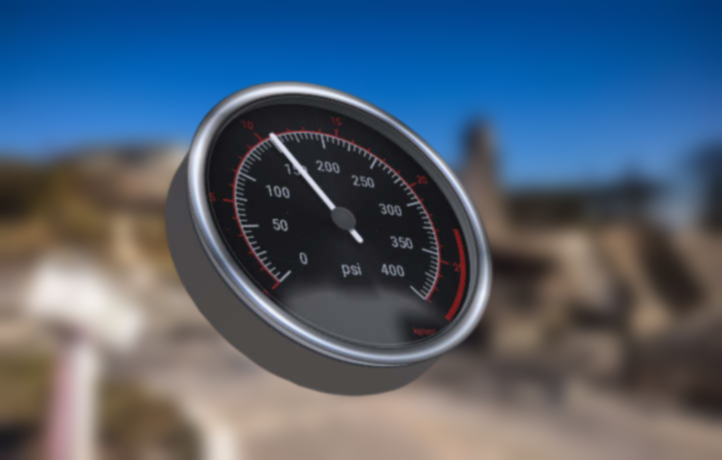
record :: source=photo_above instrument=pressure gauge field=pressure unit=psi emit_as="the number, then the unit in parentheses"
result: 150 (psi)
